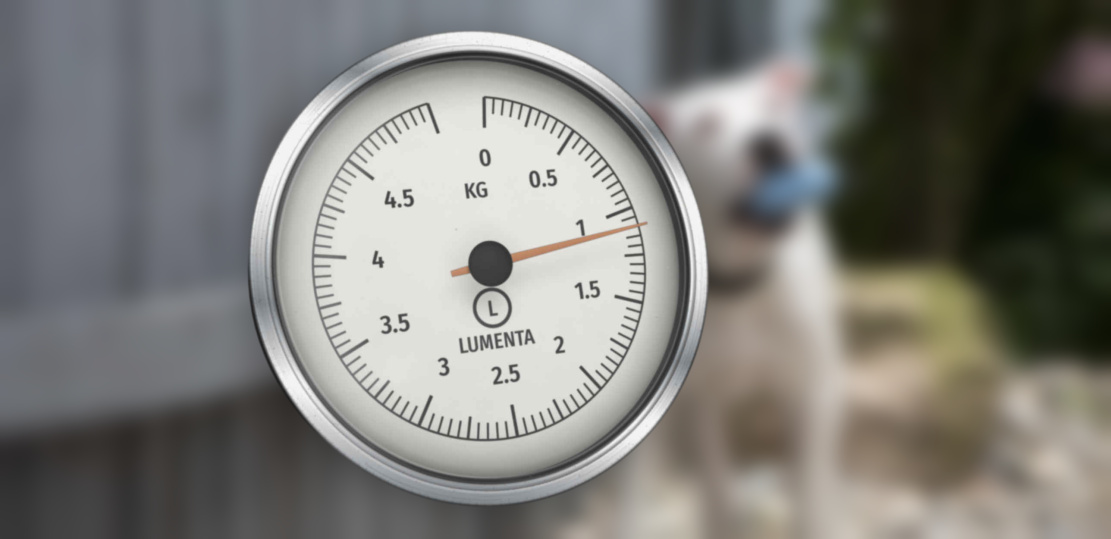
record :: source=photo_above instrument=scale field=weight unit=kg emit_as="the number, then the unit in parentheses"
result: 1.1 (kg)
